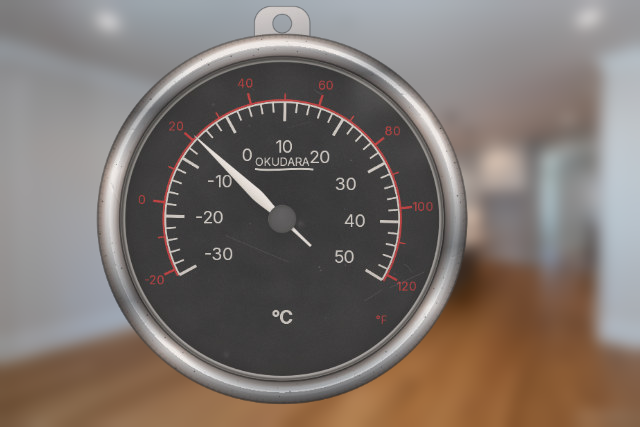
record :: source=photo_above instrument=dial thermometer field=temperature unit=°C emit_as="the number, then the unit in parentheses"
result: -6 (°C)
